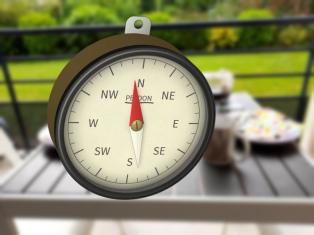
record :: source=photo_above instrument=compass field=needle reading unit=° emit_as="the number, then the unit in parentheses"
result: 350 (°)
